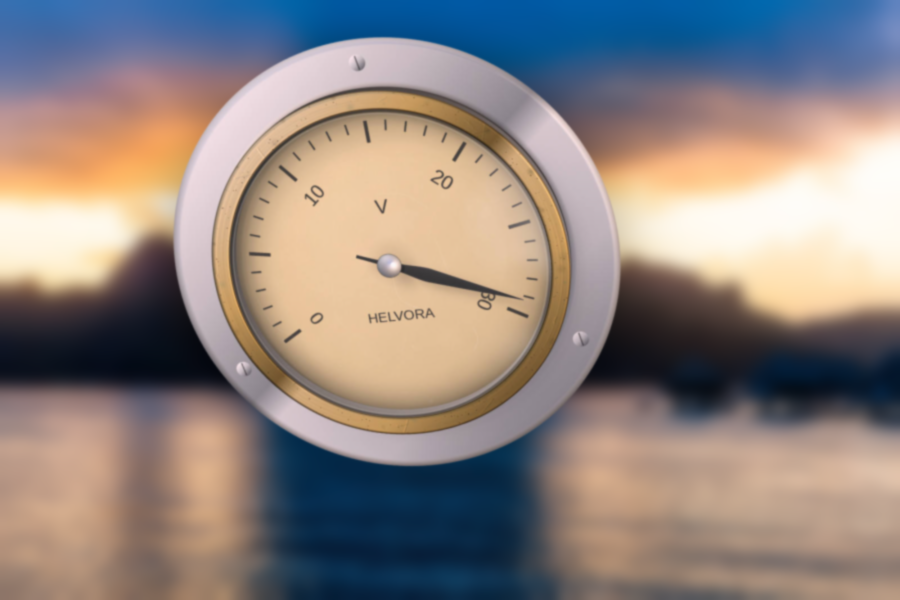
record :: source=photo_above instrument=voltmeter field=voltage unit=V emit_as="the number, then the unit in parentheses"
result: 29 (V)
